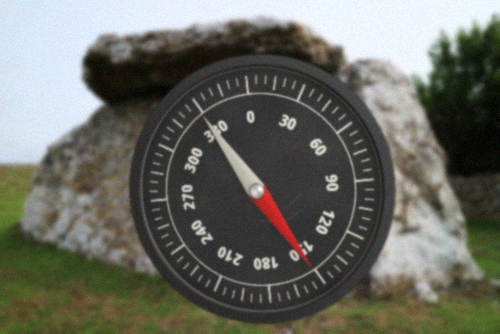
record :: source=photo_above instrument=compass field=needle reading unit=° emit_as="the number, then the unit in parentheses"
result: 150 (°)
